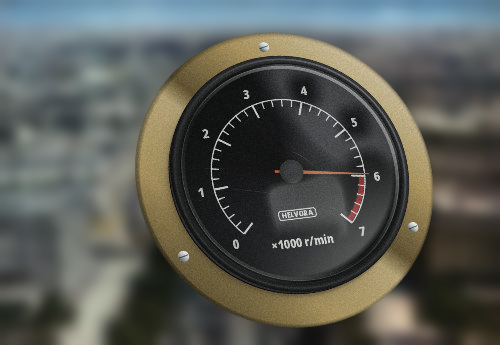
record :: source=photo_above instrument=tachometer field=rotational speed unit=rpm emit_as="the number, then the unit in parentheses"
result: 6000 (rpm)
